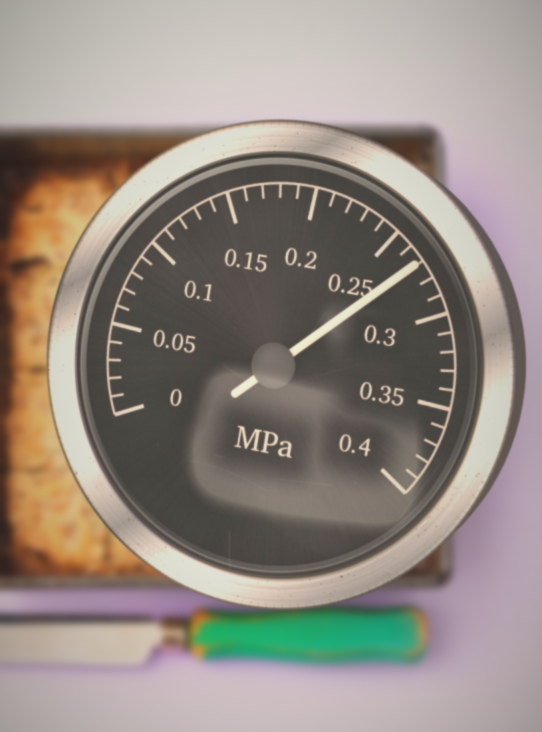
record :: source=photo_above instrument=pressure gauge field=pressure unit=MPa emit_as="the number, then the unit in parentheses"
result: 0.27 (MPa)
